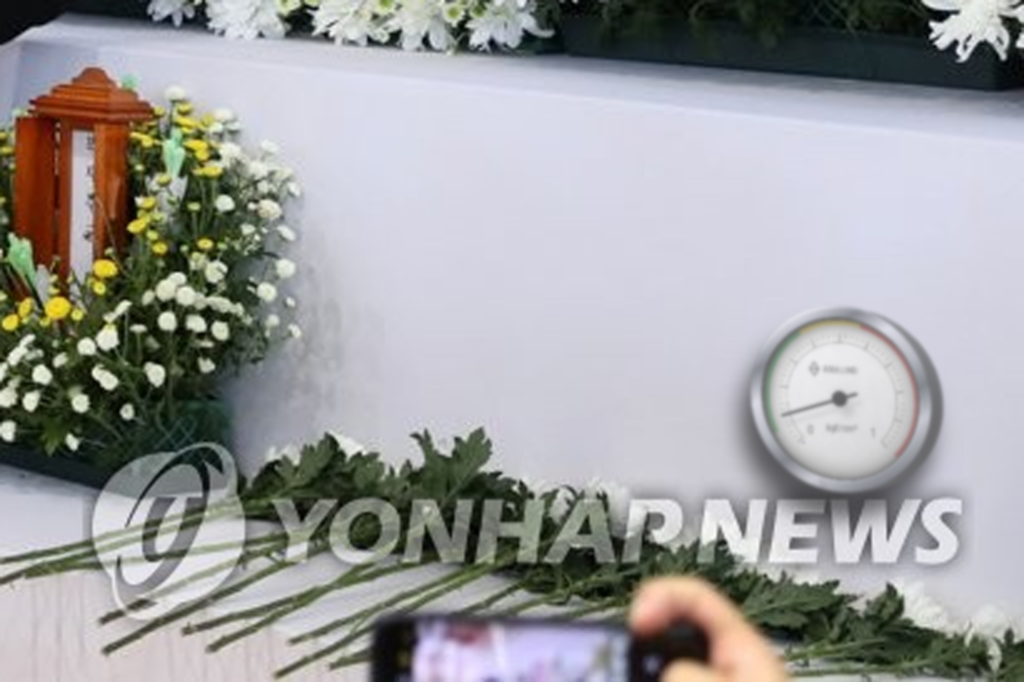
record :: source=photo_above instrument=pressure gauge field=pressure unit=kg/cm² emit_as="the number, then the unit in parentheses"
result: 0.1 (kg/cm²)
